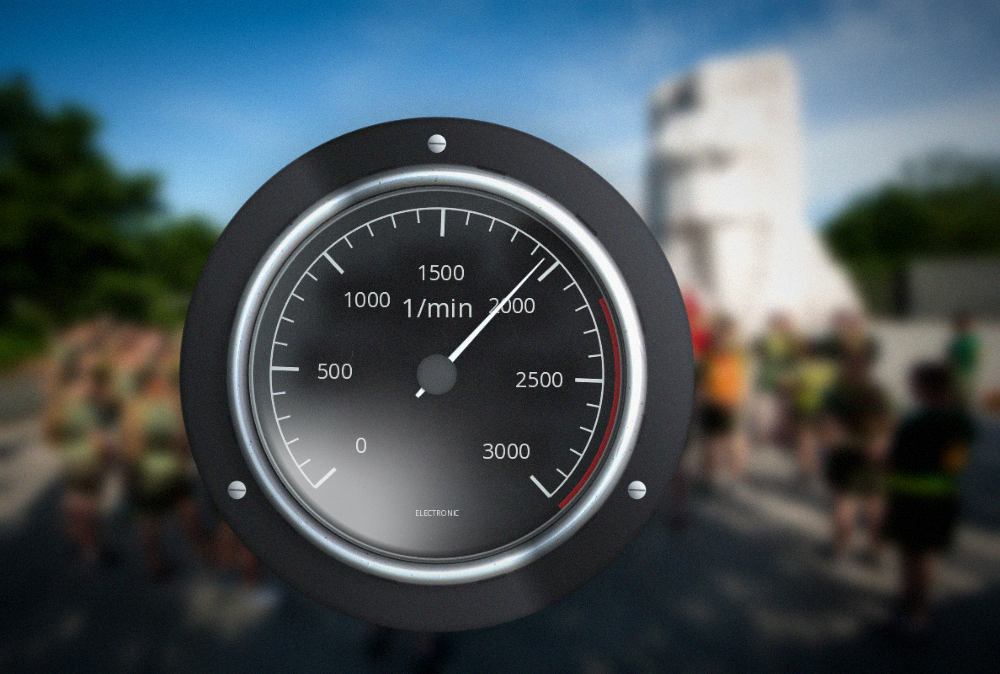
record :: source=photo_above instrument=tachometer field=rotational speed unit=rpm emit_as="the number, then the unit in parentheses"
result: 1950 (rpm)
